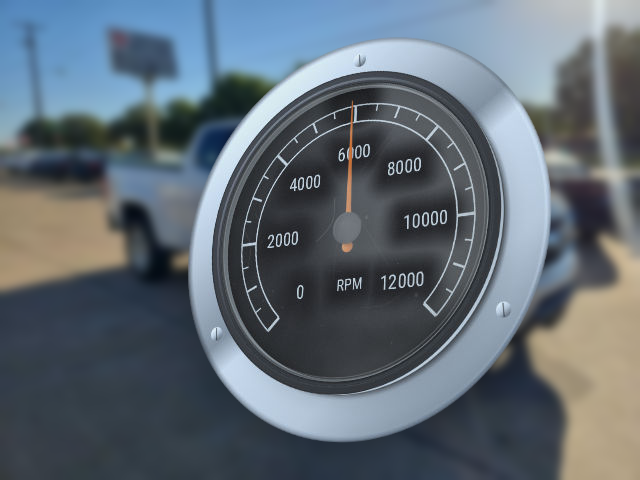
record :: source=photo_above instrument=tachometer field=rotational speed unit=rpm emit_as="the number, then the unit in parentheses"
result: 6000 (rpm)
